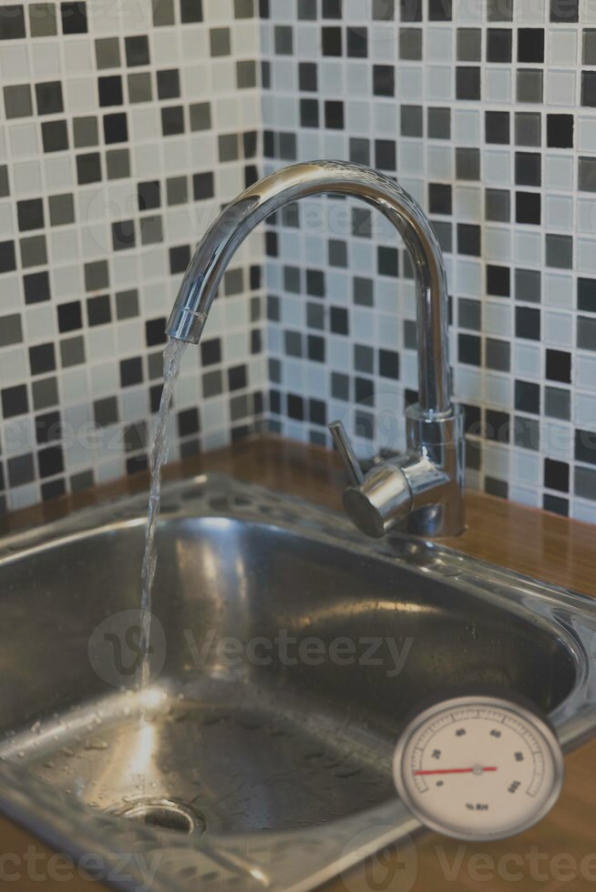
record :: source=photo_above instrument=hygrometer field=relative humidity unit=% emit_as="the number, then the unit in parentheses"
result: 10 (%)
